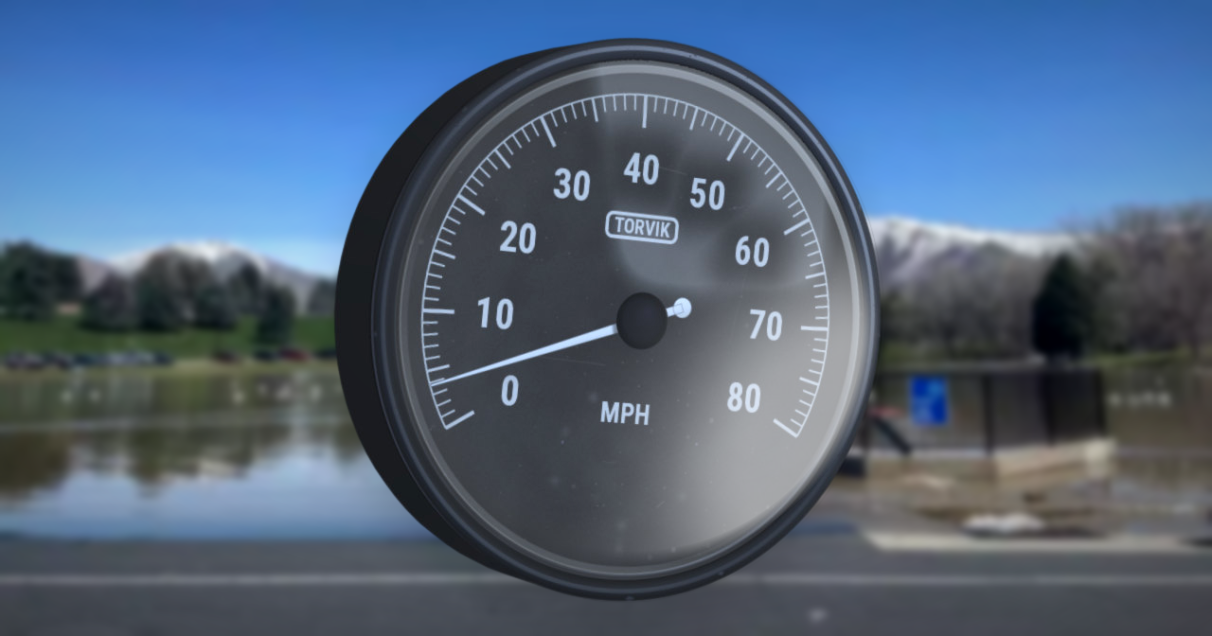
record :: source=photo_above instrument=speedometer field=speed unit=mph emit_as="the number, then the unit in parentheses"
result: 4 (mph)
